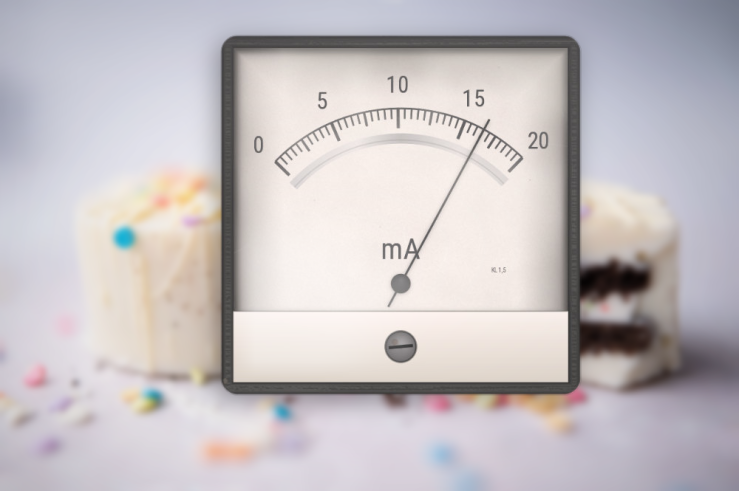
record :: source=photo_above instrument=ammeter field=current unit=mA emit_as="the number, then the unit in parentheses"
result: 16.5 (mA)
